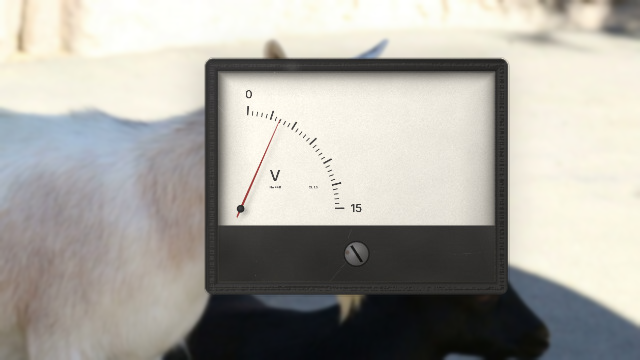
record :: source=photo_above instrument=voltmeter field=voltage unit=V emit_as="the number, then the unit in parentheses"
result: 3.5 (V)
